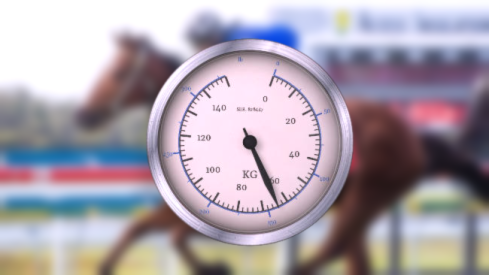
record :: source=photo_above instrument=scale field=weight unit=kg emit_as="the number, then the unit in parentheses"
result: 64 (kg)
